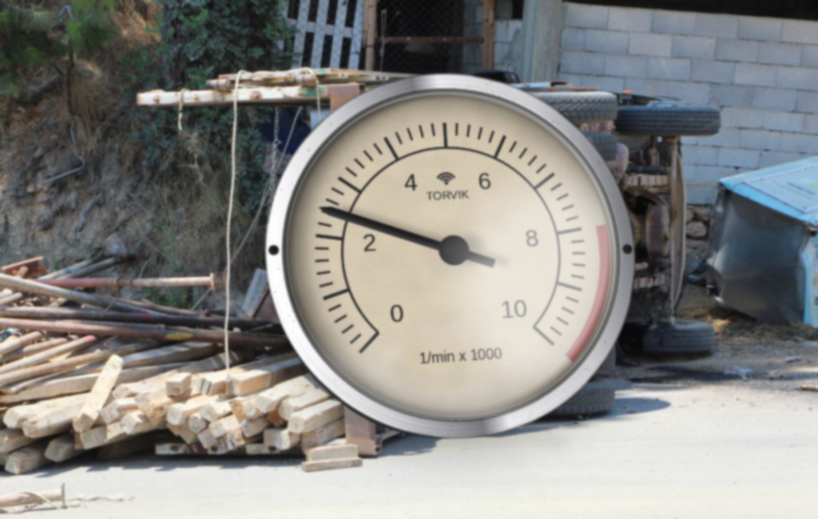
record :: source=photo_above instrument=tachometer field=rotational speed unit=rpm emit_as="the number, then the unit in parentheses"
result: 2400 (rpm)
